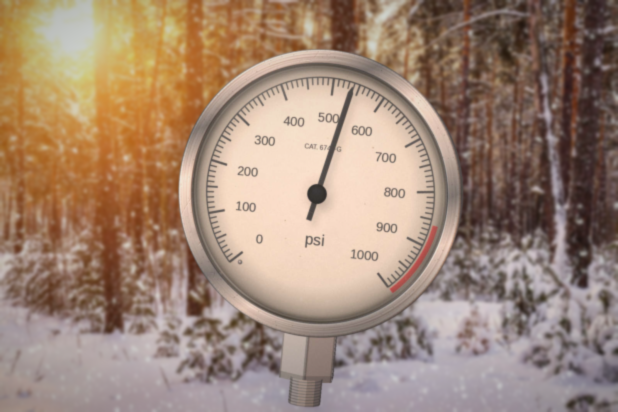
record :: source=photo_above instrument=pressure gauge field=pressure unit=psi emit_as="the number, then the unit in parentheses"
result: 540 (psi)
